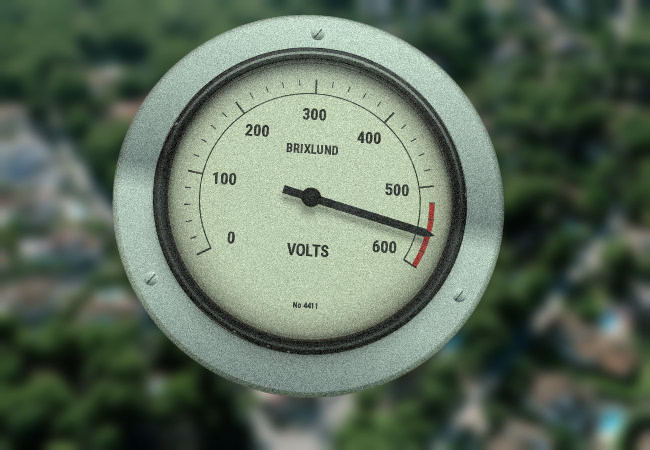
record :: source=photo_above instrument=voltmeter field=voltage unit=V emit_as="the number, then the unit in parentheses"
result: 560 (V)
